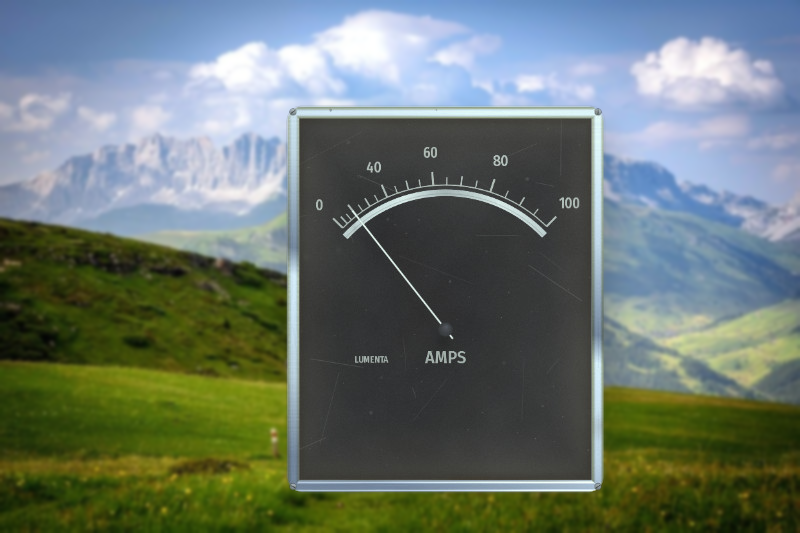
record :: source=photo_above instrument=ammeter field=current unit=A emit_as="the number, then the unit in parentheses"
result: 20 (A)
